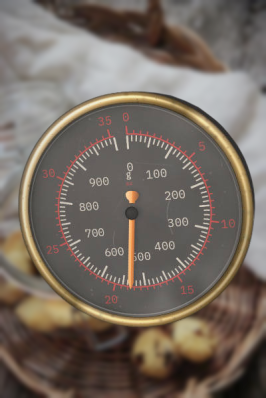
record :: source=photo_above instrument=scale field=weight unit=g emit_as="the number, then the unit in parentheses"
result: 530 (g)
